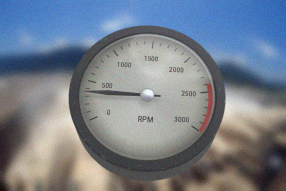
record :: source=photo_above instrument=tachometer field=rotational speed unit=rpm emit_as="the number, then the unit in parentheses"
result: 350 (rpm)
